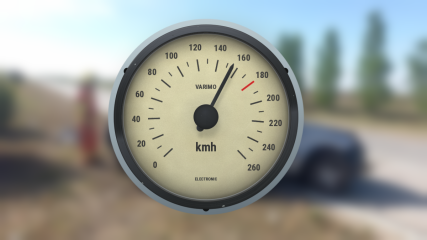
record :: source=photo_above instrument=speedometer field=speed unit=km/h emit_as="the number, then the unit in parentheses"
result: 155 (km/h)
